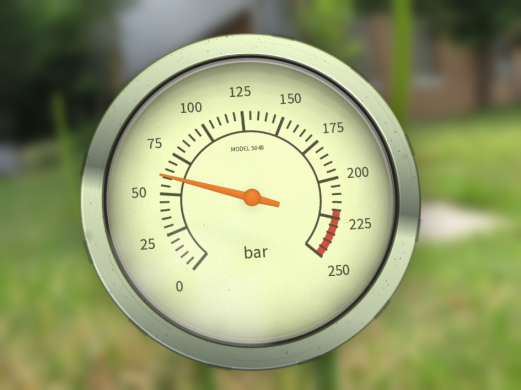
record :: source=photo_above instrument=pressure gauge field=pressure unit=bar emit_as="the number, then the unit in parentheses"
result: 60 (bar)
